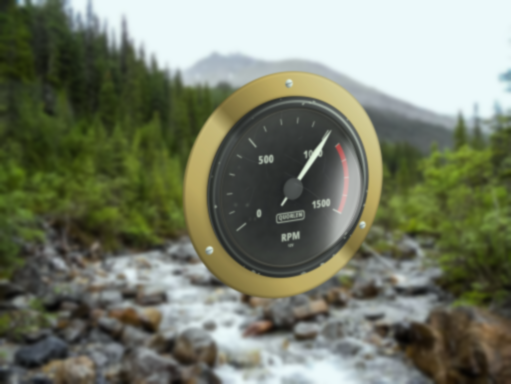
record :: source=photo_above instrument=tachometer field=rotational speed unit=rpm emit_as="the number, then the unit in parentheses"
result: 1000 (rpm)
